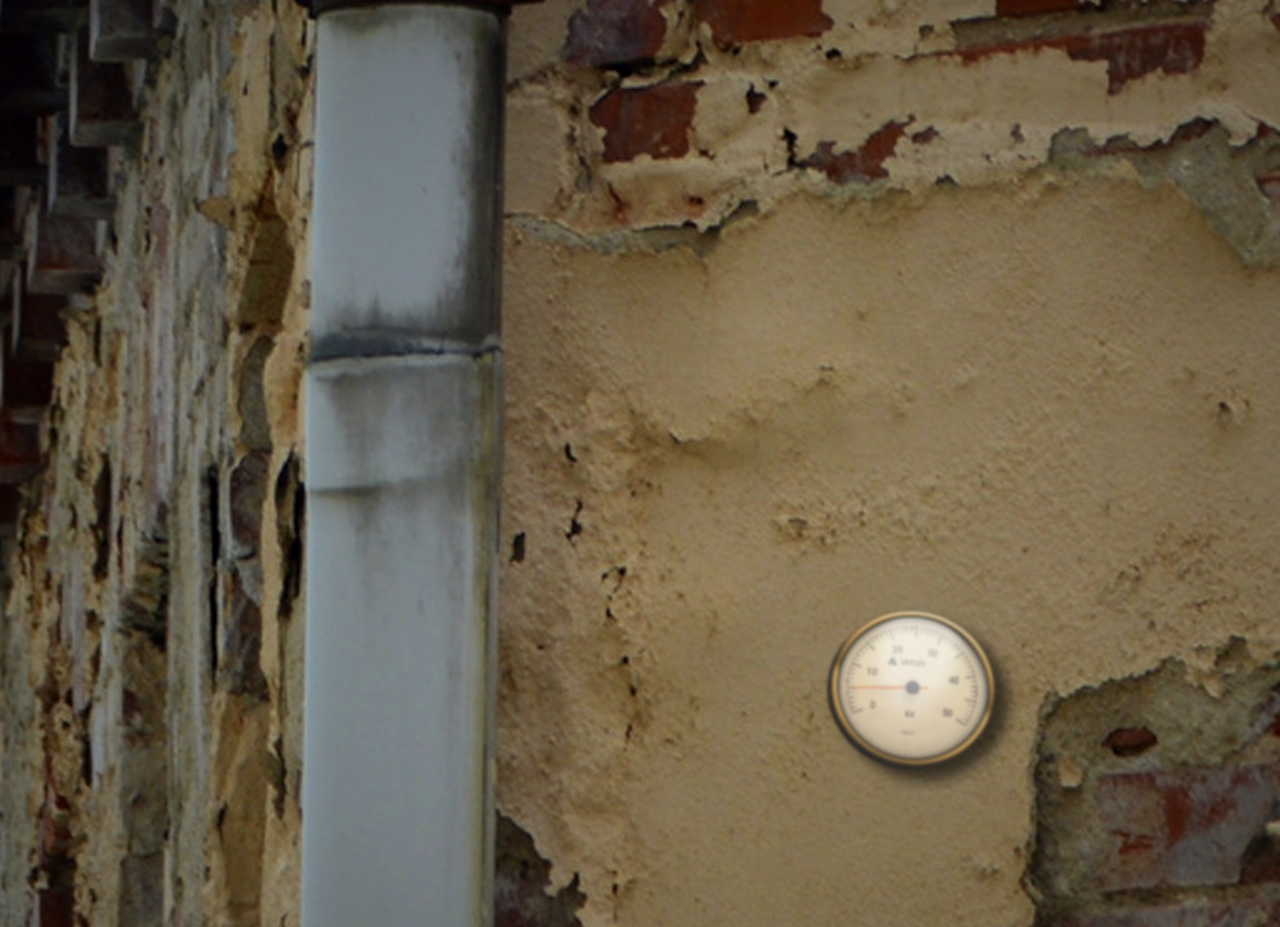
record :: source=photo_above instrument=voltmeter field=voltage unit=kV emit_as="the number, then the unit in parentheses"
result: 5 (kV)
